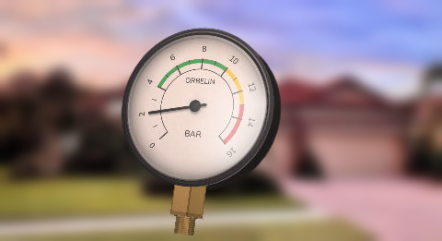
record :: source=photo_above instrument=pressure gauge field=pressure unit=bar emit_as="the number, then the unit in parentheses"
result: 2 (bar)
